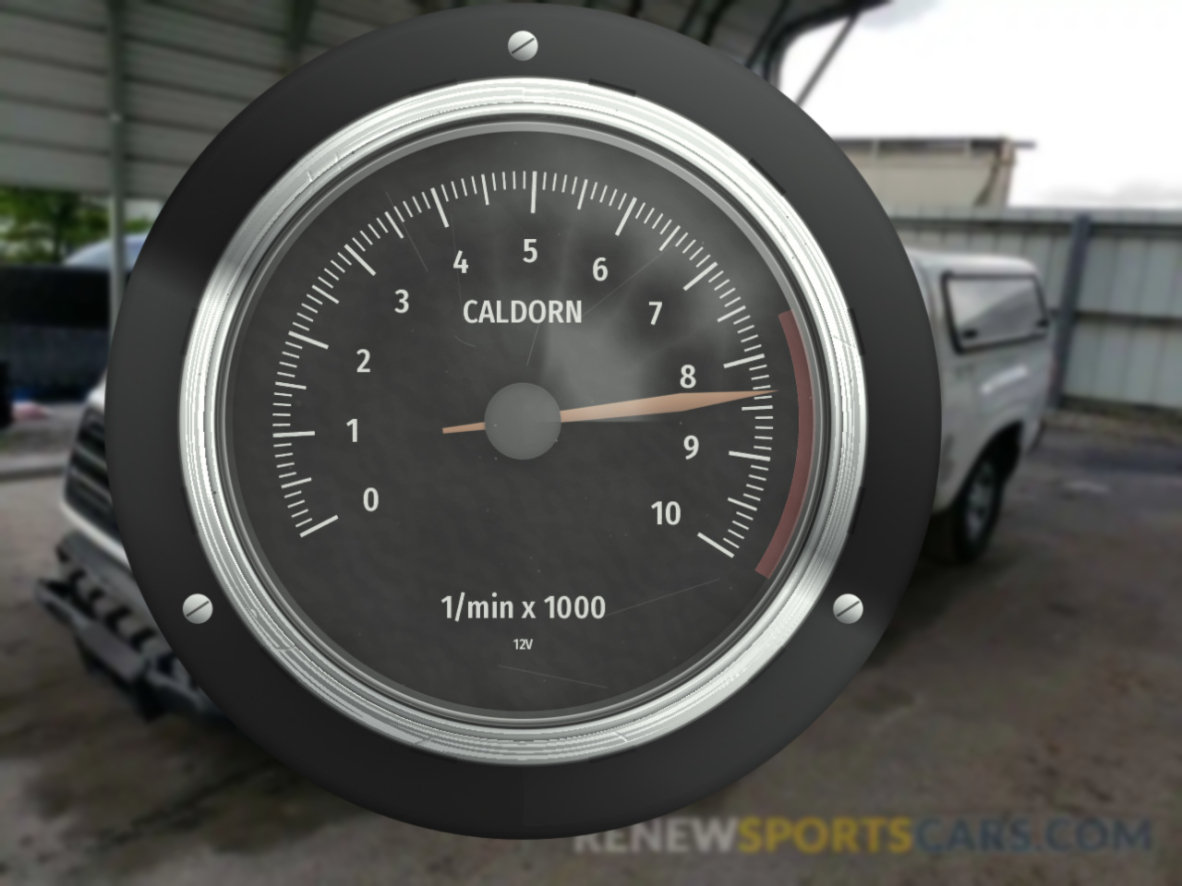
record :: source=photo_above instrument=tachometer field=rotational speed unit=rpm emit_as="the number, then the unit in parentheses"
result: 8350 (rpm)
